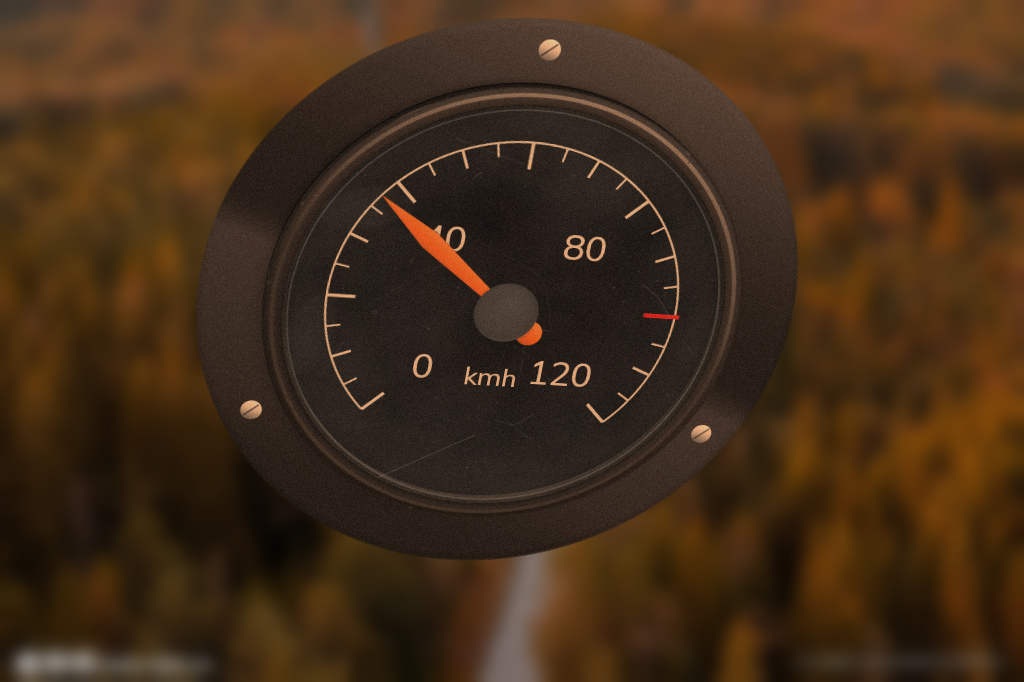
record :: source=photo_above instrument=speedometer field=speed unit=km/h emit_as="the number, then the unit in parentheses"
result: 37.5 (km/h)
